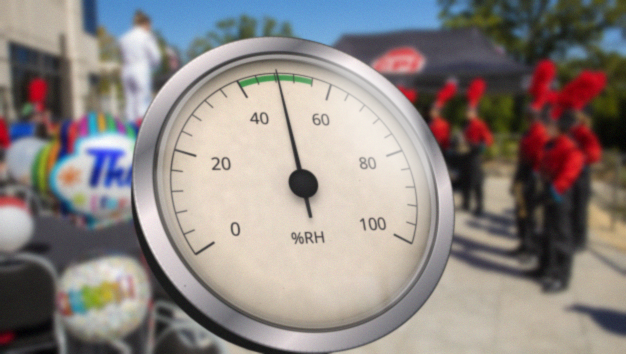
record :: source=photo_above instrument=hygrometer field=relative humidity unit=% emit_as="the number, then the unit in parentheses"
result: 48 (%)
